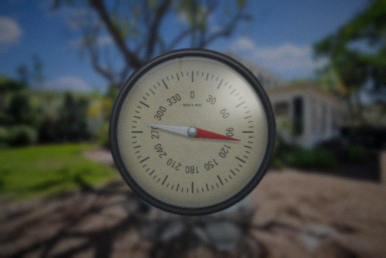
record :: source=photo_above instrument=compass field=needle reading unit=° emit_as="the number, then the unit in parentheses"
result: 100 (°)
